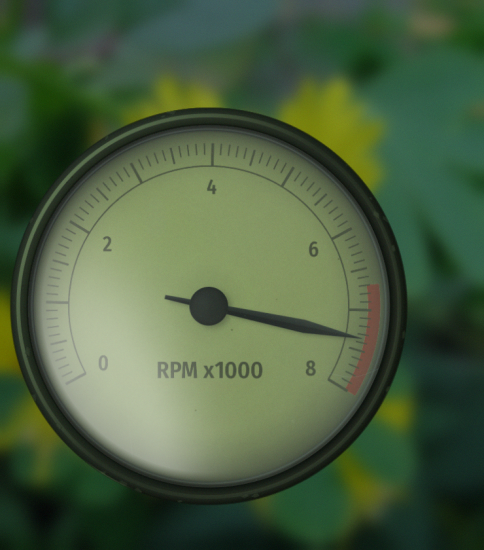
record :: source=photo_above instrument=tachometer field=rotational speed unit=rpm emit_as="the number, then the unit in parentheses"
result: 7350 (rpm)
